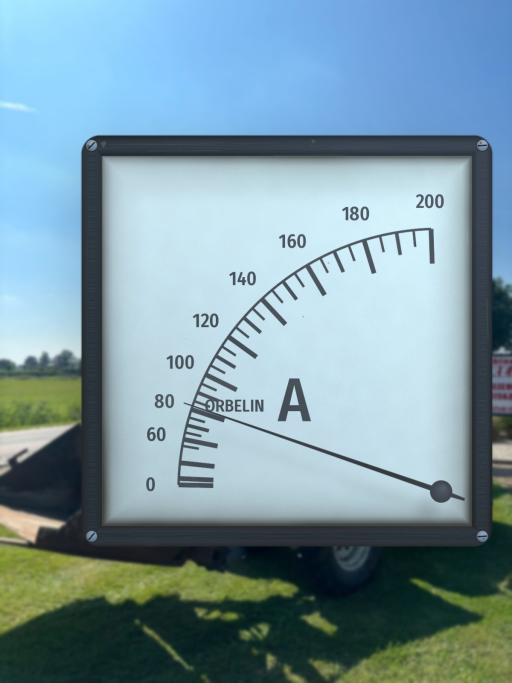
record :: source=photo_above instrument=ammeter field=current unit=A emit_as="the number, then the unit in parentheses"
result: 82.5 (A)
